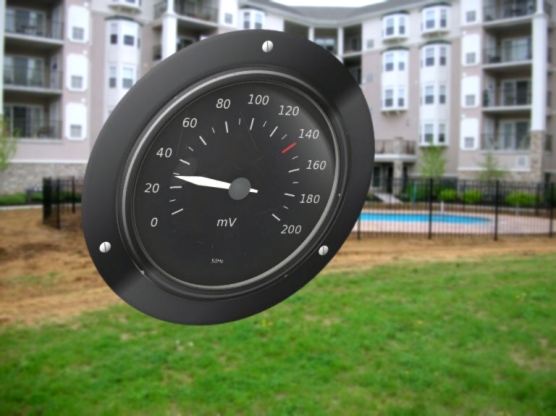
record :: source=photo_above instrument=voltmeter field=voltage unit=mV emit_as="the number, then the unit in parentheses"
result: 30 (mV)
